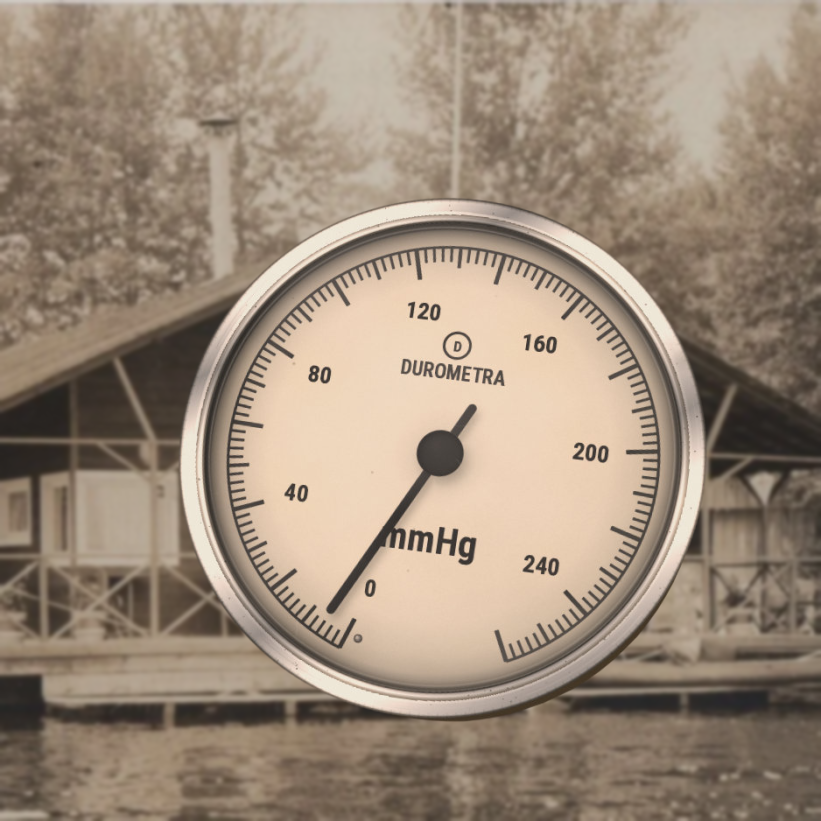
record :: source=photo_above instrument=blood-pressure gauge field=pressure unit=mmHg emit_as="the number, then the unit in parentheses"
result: 6 (mmHg)
